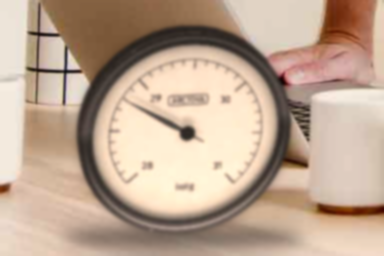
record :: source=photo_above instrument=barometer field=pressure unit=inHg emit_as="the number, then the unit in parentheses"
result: 28.8 (inHg)
